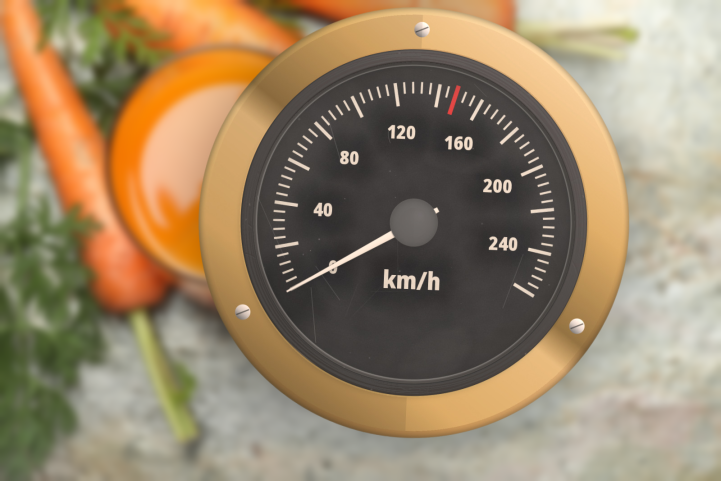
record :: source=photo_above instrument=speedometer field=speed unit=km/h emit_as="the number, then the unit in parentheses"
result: 0 (km/h)
